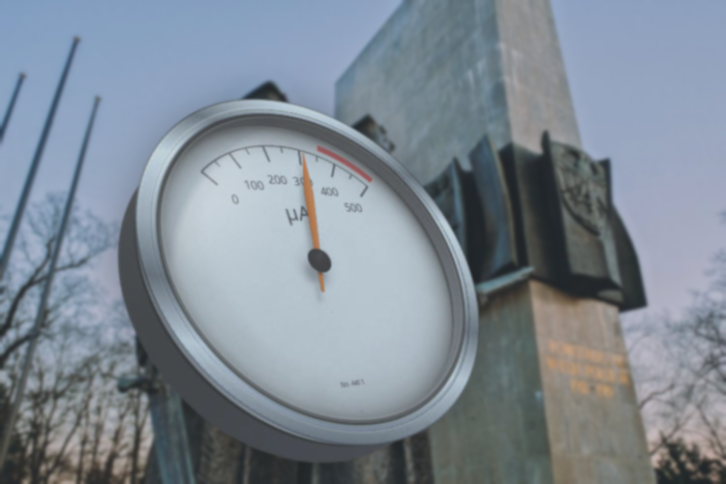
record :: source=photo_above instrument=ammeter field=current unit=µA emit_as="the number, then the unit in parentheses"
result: 300 (µA)
